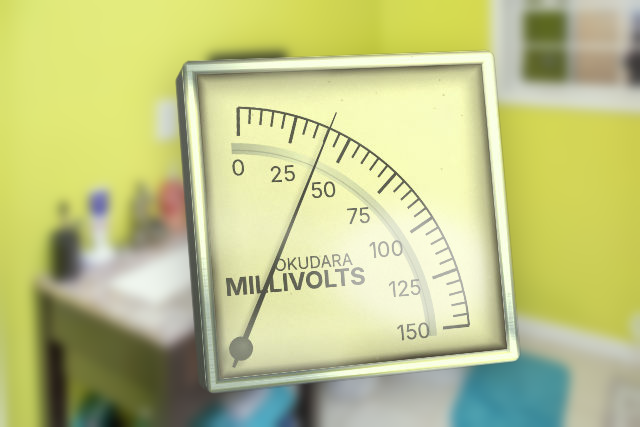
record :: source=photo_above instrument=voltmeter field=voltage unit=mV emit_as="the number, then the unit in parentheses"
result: 40 (mV)
